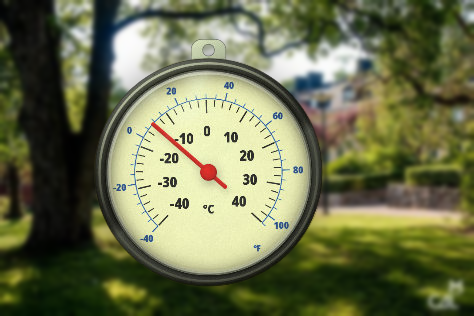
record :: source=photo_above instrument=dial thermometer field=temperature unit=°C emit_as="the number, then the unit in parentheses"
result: -14 (°C)
